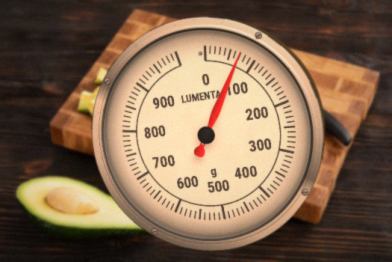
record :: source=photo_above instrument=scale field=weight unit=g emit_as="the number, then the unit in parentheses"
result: 70 (g)
